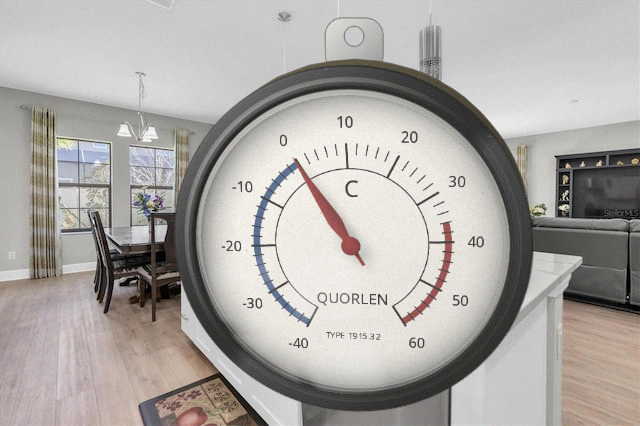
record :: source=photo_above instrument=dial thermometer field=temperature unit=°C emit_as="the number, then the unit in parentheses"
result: 0 (°C)
